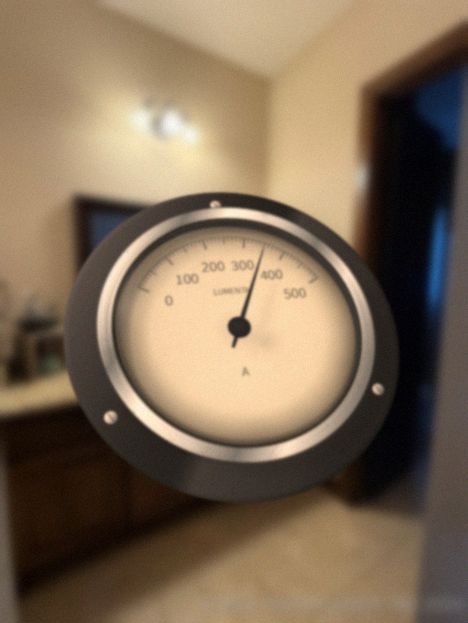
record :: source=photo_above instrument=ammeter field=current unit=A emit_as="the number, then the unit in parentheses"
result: 350 (A)
